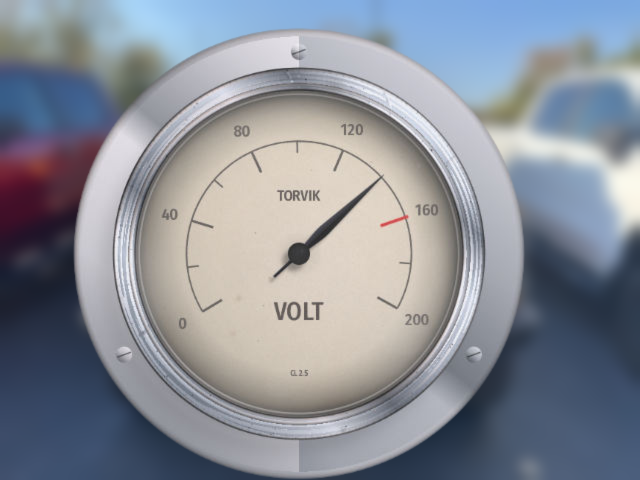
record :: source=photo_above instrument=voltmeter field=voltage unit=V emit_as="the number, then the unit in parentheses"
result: 140 (V)
